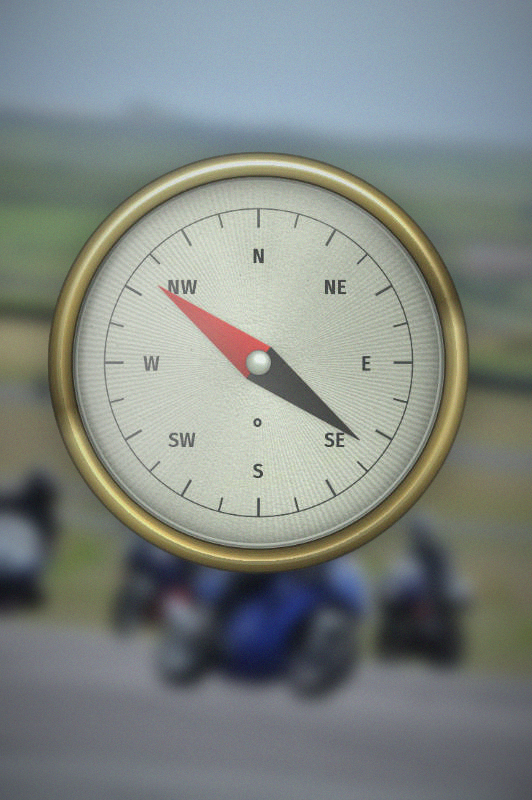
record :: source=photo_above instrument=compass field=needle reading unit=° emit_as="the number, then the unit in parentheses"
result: 307.5 (°)
